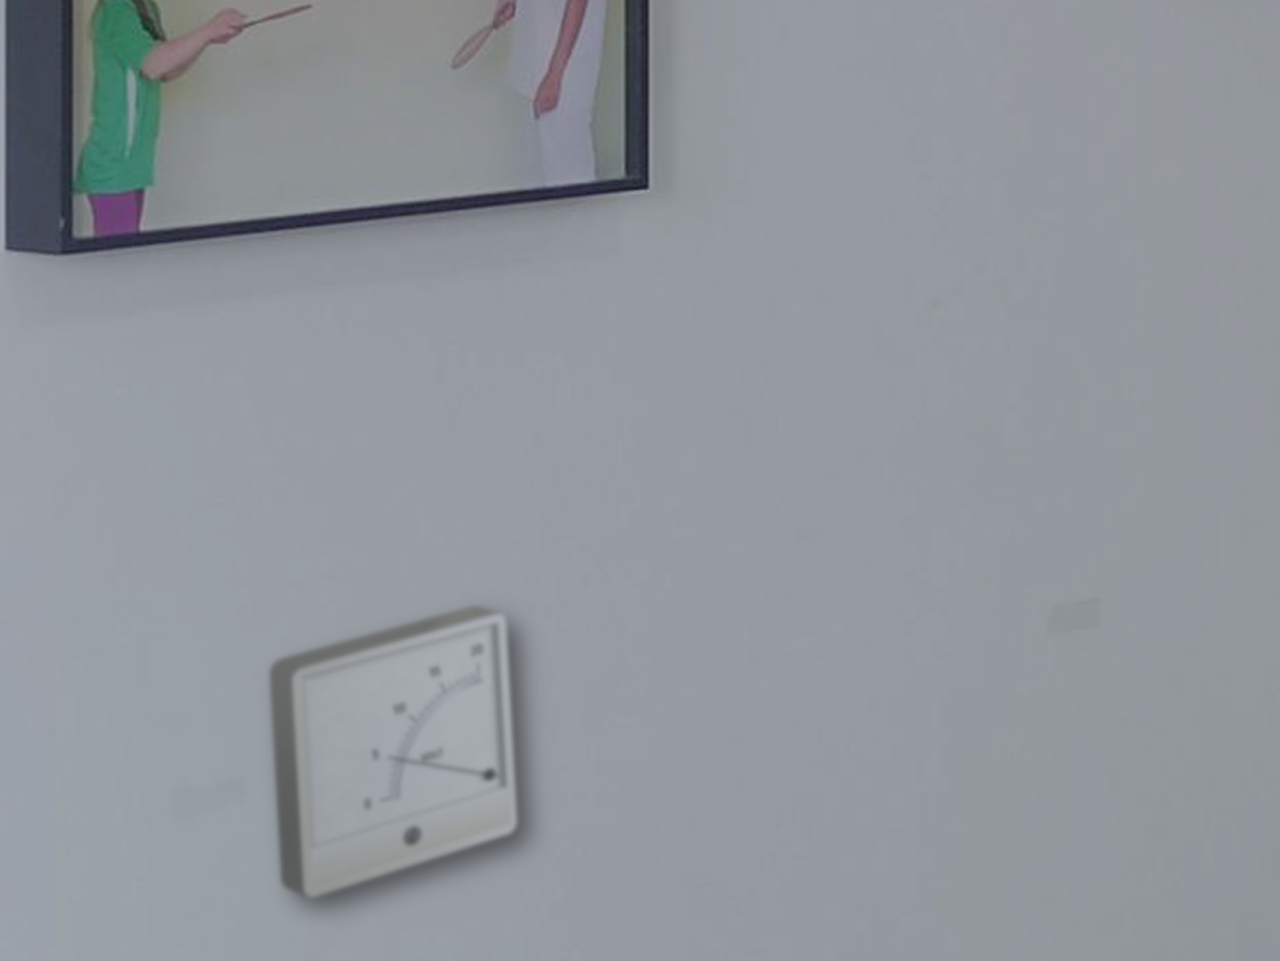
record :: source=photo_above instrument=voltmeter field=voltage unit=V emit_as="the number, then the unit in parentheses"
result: 5 (V)
